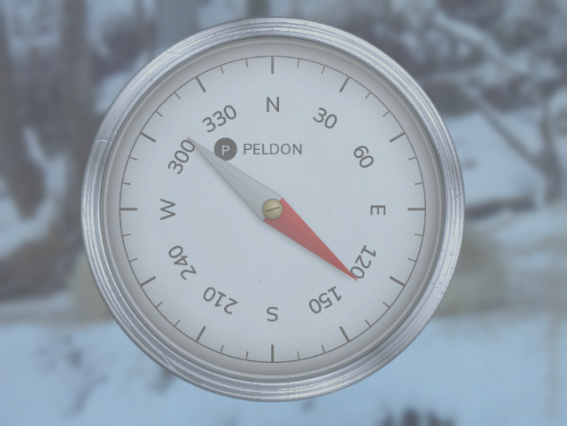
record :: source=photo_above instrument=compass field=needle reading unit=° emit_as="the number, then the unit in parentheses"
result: 130 (°)
